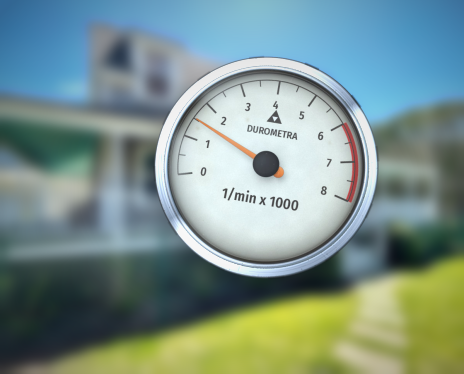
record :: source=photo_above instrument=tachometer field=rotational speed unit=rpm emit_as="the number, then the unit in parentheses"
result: 1500 (rpm)
